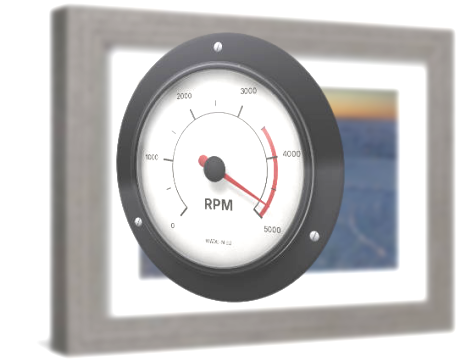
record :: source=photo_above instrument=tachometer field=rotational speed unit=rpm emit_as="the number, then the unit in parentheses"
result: 4750 (rpm)
